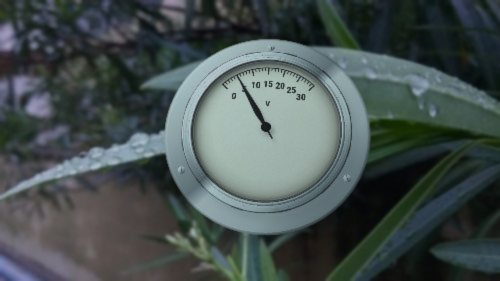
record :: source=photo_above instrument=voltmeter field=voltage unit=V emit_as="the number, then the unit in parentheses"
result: 5 (V)
